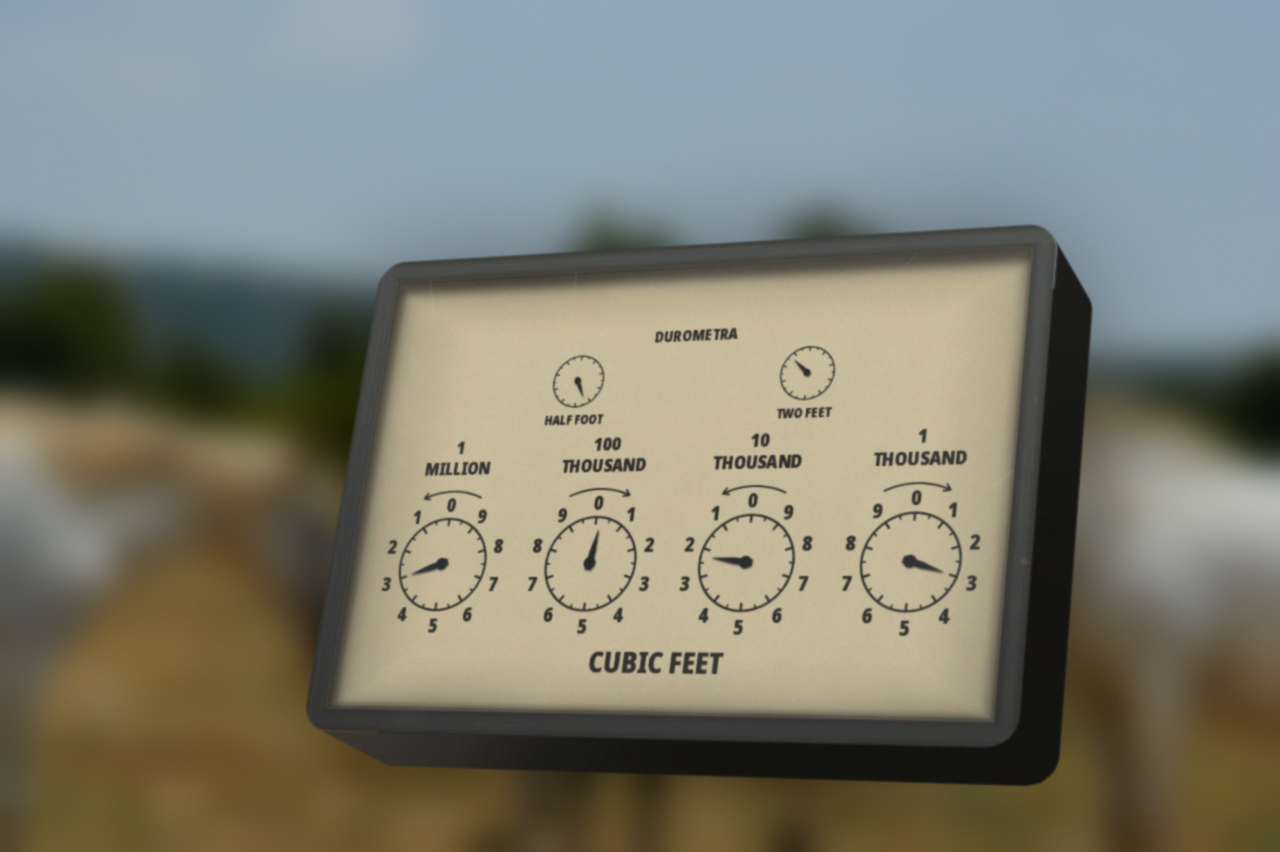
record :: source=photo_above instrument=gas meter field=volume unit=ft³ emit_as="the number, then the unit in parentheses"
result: 302300 (ft³)
